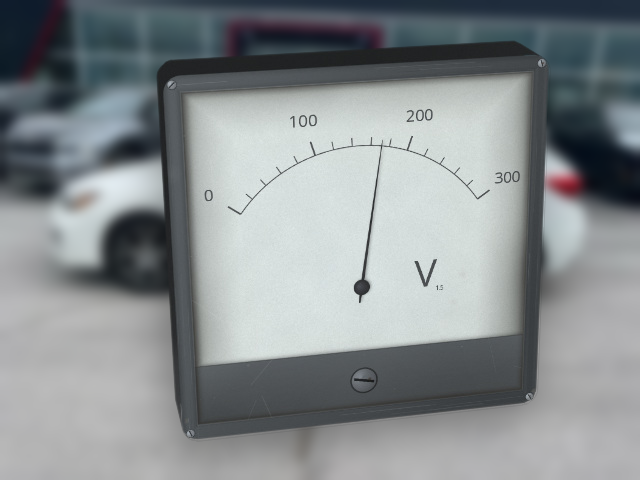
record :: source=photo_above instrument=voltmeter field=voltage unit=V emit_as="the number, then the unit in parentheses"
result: 170 (V)
